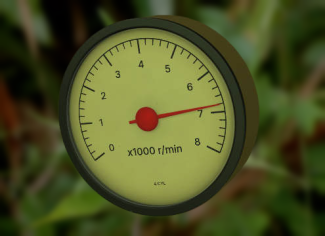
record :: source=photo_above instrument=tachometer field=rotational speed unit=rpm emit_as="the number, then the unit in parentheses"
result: 6800 (rpm)
